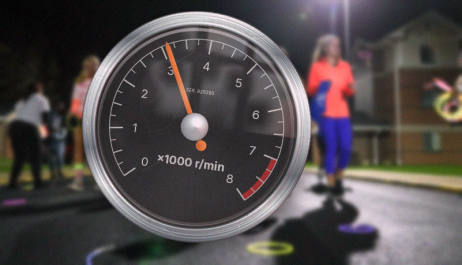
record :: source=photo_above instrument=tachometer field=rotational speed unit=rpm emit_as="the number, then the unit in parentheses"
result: 3125 (rpm)
